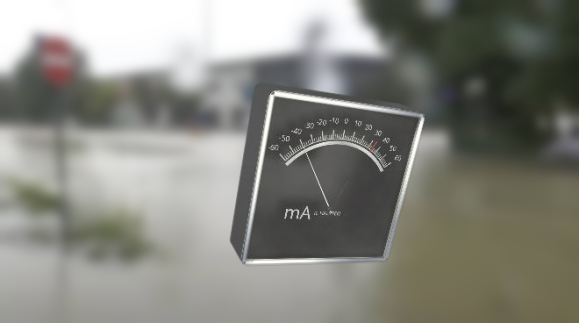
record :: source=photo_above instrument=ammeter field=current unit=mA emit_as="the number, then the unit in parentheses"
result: -40 (mA)
